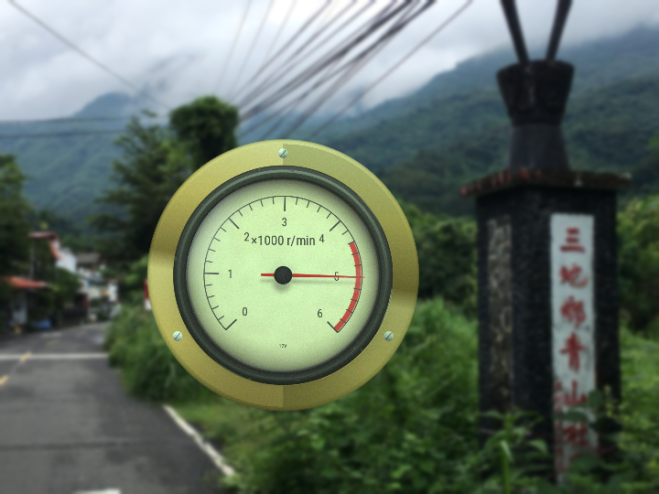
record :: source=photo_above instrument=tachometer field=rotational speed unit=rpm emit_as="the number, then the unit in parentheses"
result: 5000 (rpm)
